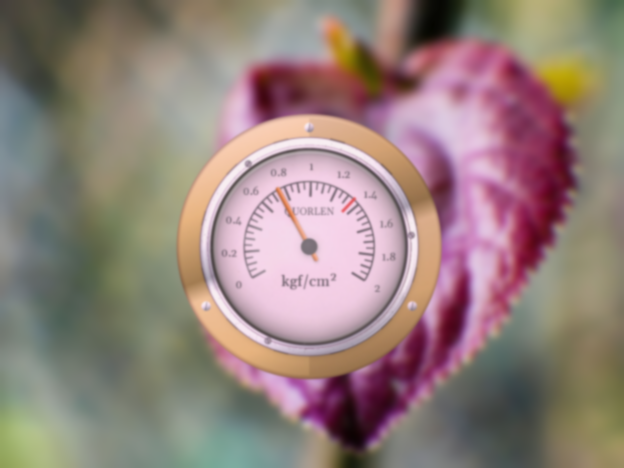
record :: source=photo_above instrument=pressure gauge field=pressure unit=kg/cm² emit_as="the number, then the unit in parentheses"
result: 0.75 (kg/cm²)
